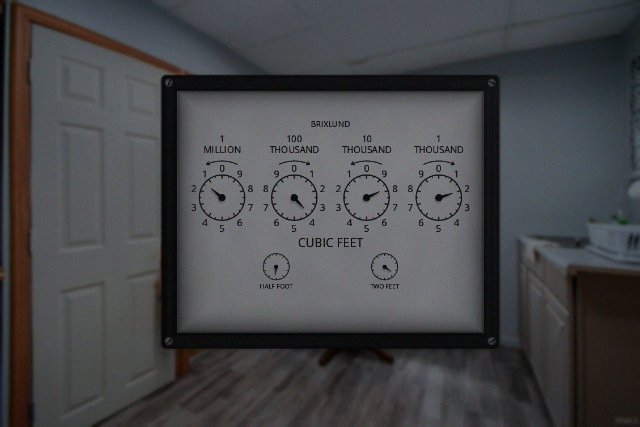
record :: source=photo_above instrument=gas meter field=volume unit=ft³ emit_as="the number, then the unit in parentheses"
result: 138200 (ft³)
